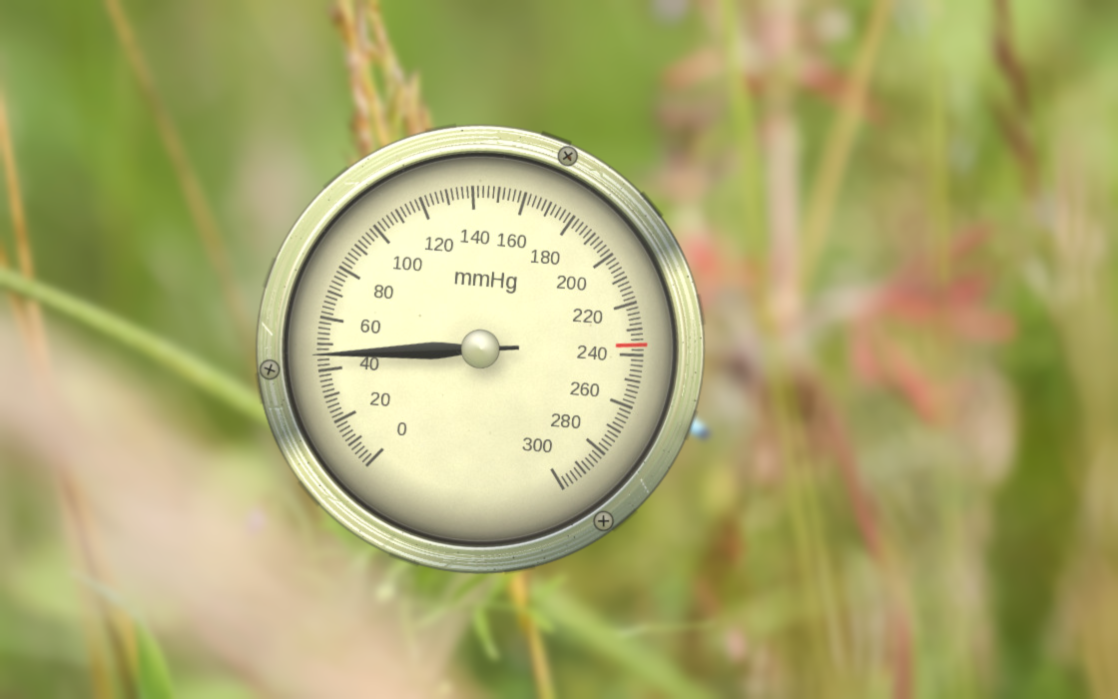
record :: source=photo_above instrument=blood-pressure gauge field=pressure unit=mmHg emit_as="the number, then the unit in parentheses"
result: 46 (mmHg)
